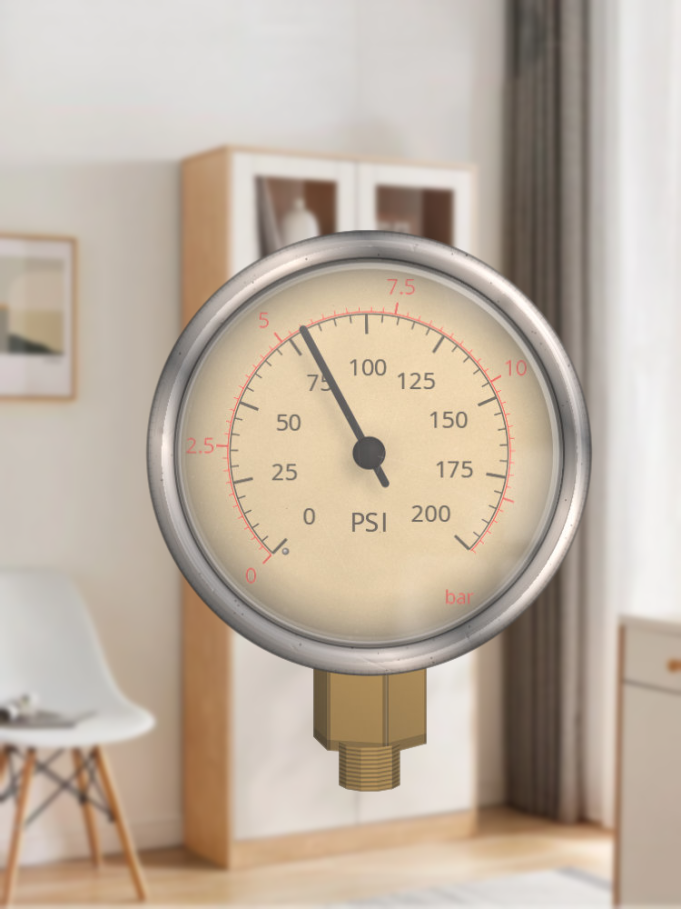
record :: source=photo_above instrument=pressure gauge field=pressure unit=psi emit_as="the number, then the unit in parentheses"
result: 80 (psi)
